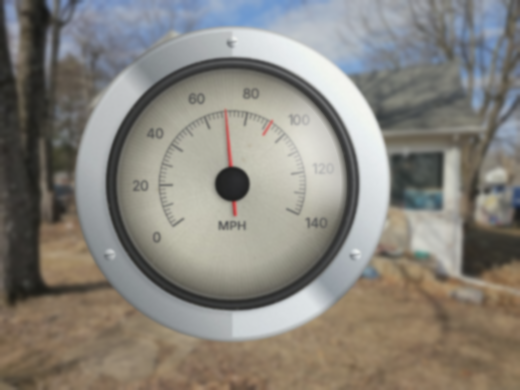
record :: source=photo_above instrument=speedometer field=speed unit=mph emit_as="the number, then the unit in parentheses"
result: 70 (mph)
